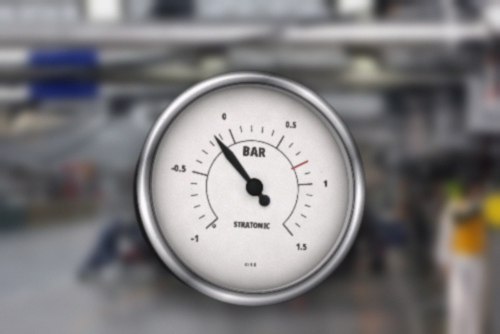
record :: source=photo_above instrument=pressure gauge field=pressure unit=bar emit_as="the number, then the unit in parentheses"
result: -0.15 (bar)
